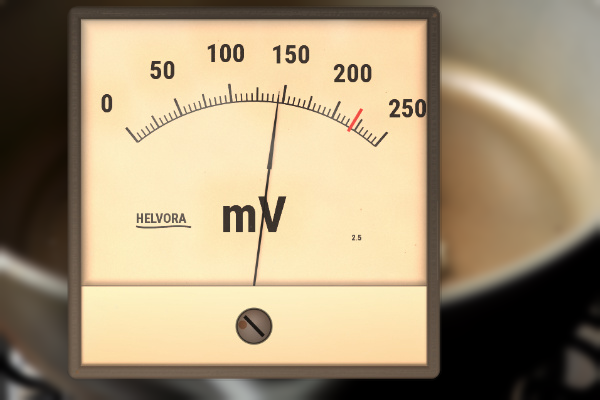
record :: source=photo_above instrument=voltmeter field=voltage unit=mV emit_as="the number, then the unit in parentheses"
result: 145 (mV)
